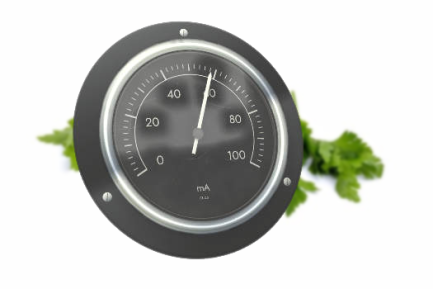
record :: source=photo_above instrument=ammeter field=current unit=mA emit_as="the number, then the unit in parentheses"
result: 58 (mA)
